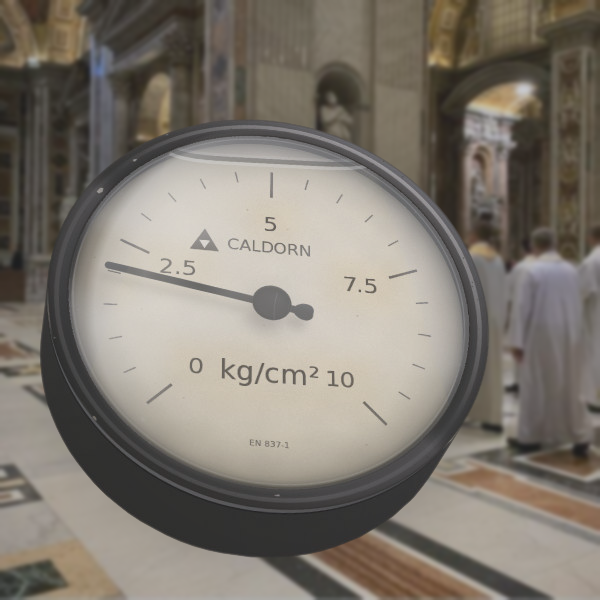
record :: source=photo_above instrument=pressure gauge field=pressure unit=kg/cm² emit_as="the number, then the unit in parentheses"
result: 2 (kg/cm²)
